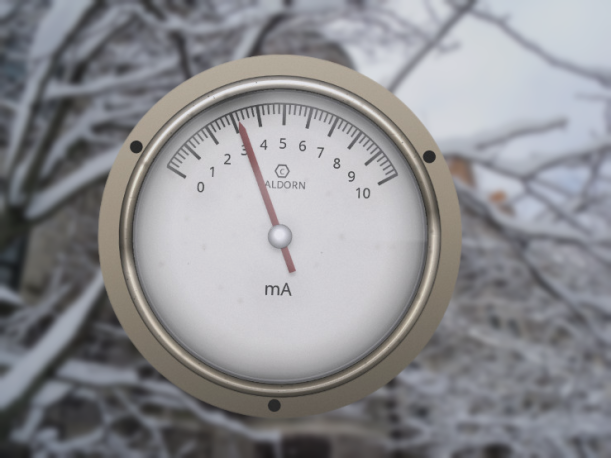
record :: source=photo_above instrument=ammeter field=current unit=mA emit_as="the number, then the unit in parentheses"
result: 3.2 (mA)
